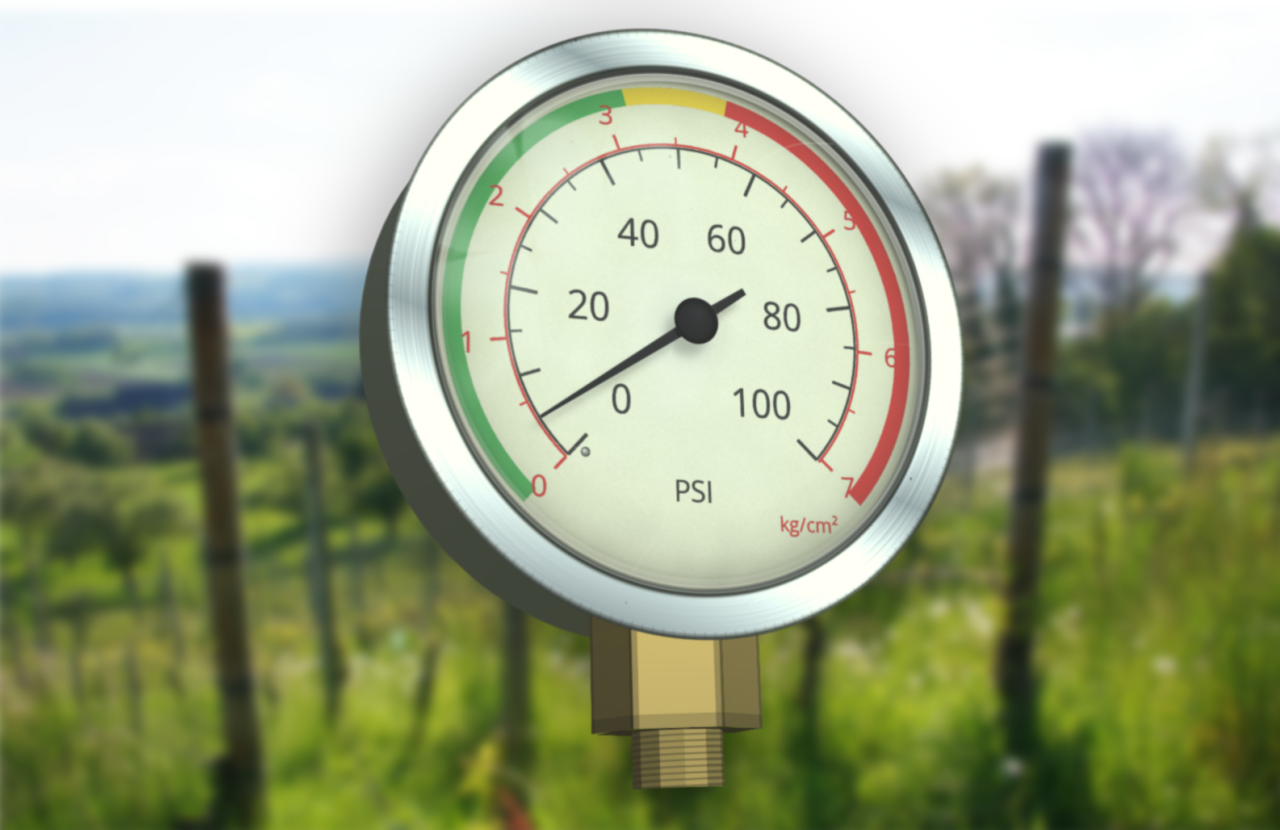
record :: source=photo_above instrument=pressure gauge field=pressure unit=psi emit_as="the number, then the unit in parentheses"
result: 5 (psi)
